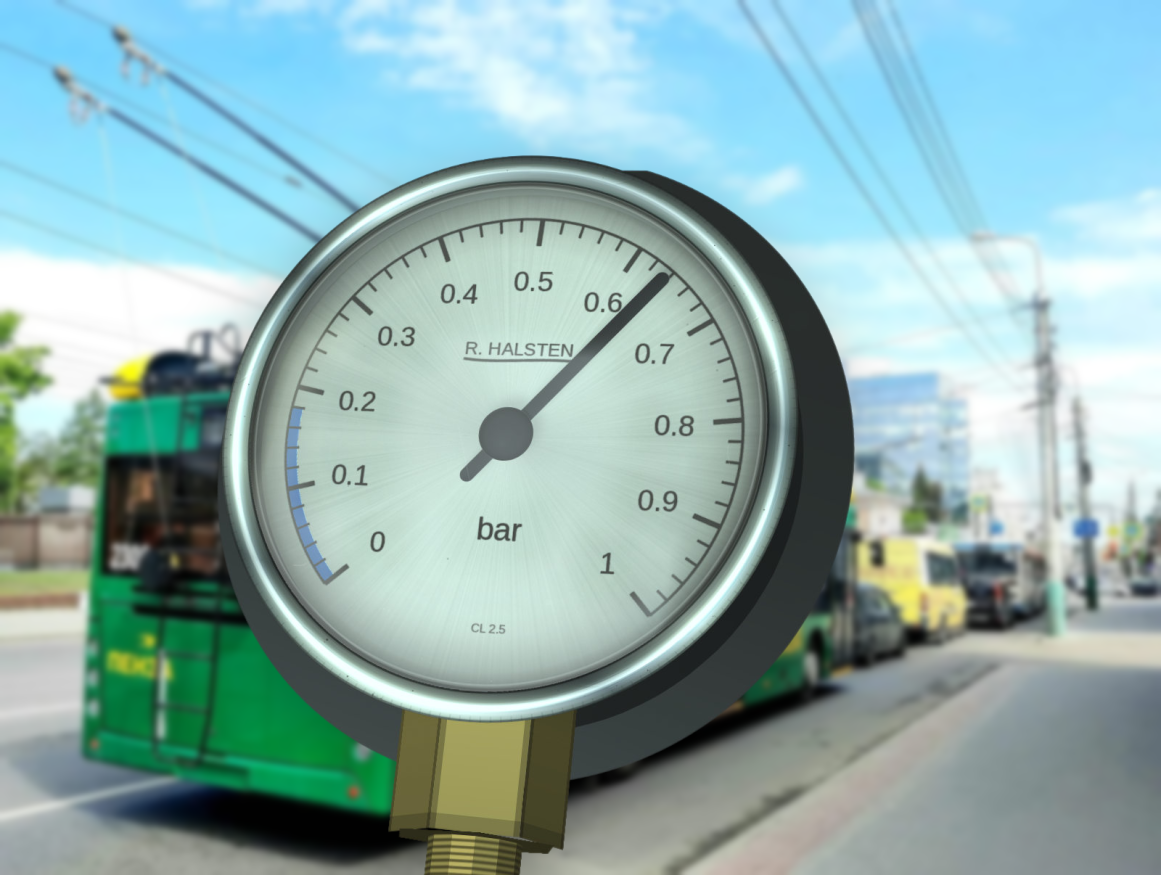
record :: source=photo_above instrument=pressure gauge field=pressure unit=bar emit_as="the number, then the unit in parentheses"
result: 0.64 (bar)
